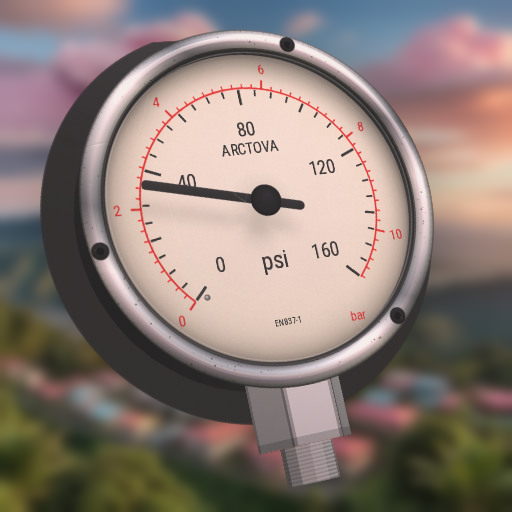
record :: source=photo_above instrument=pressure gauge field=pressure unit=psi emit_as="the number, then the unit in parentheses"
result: 35 (psi)
